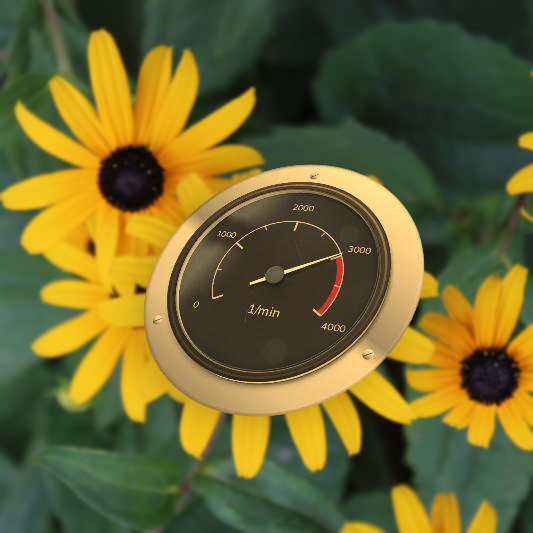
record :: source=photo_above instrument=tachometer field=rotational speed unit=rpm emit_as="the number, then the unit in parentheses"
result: 3000 (rpm)
